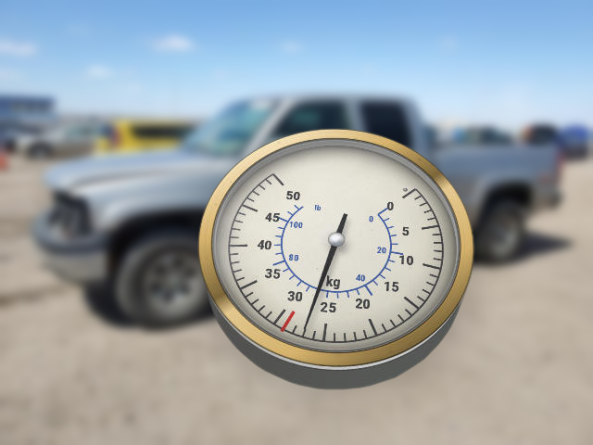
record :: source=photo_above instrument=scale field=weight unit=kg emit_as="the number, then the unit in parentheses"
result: 27 (kg)
